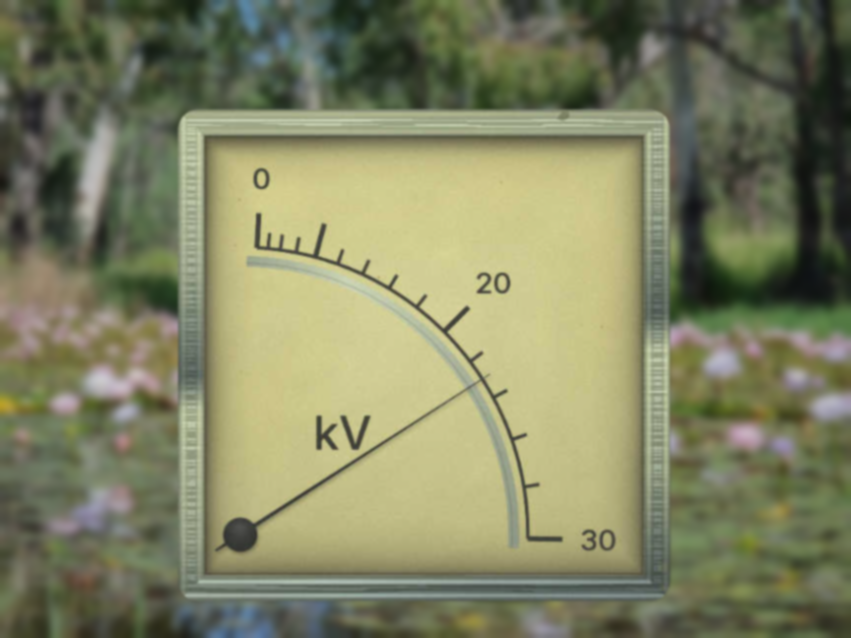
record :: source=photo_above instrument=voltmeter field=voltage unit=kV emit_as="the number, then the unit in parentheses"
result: 23 (kV)
